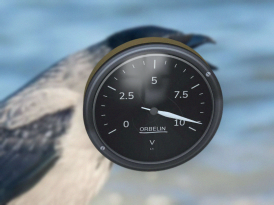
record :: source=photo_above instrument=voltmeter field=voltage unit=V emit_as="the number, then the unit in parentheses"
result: 9.5 (V)
